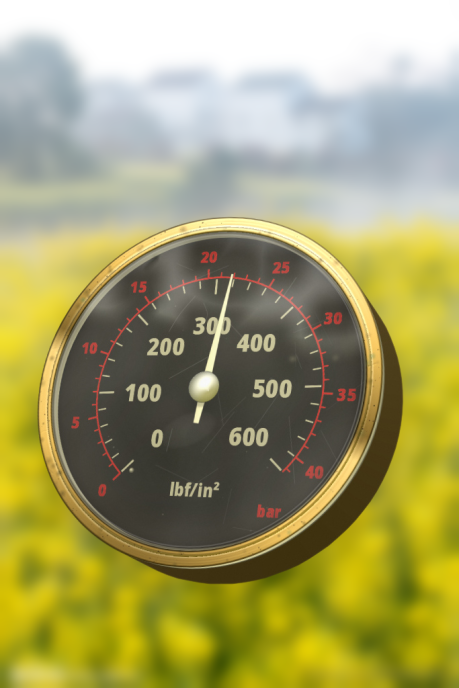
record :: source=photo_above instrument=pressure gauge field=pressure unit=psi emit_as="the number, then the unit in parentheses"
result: 320 (psi)
